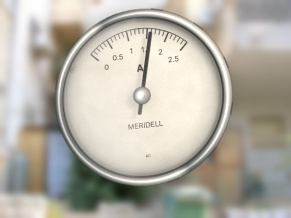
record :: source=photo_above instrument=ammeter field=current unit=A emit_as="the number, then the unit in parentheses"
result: 1.6 (A)
